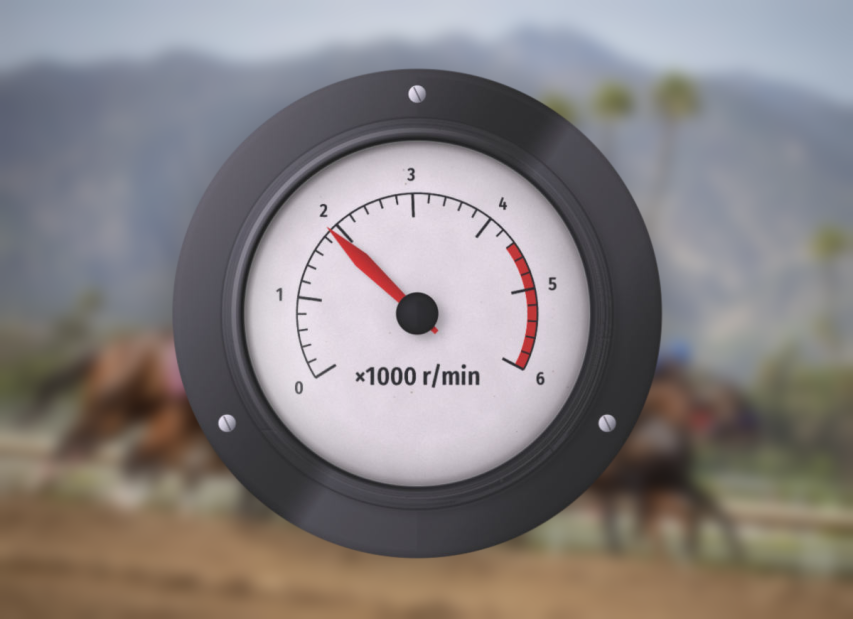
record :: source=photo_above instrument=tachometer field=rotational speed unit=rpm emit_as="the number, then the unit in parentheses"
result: 1900 (rpm)
